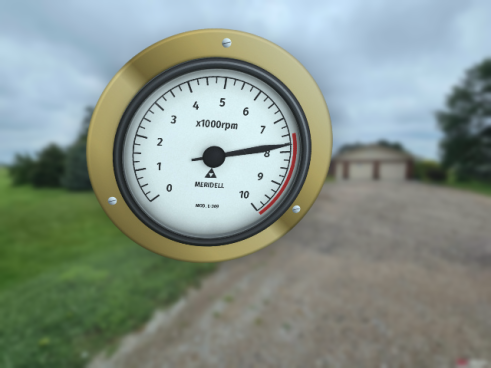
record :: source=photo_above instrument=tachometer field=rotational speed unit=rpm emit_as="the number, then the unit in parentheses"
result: 7750 (rpm)
